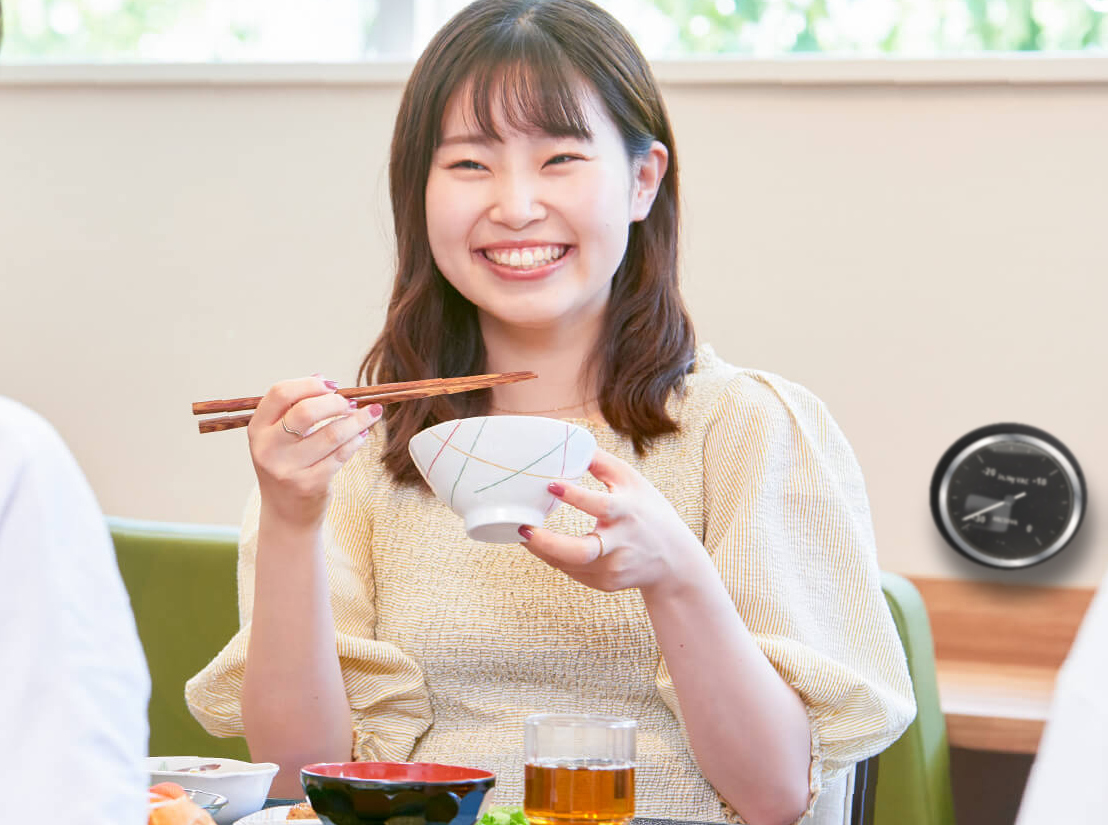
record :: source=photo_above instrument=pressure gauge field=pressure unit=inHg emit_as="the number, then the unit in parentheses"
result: -29 (inHg)
